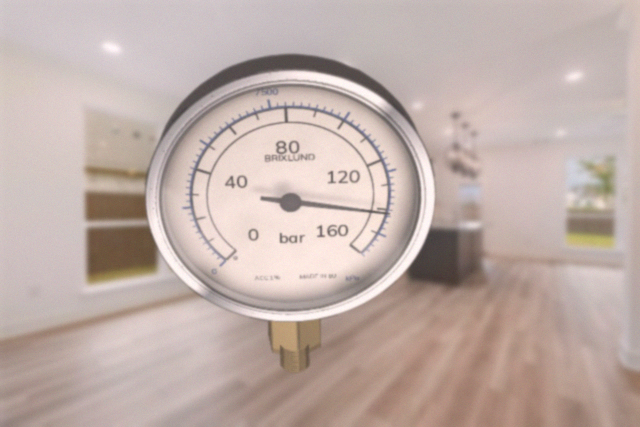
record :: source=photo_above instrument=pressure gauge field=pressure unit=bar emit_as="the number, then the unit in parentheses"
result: 140 (bar)
